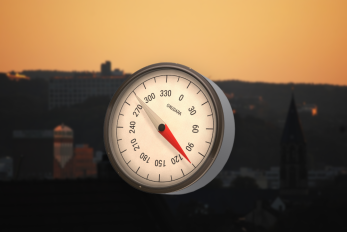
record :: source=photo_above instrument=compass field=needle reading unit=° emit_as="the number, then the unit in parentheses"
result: 105 (°)
